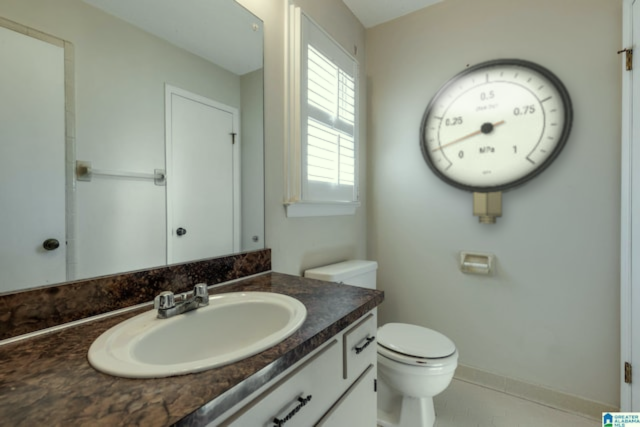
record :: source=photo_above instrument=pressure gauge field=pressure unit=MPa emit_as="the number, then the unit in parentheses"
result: 0.1 (MPa)
